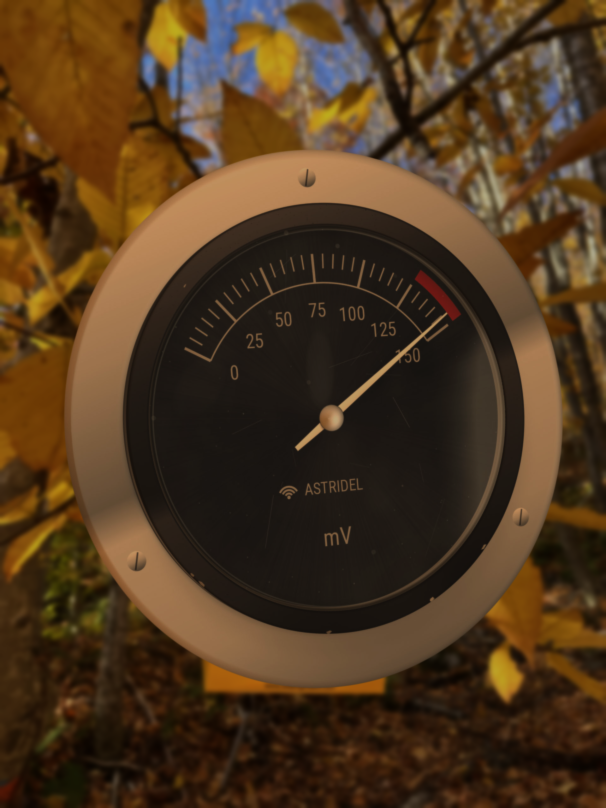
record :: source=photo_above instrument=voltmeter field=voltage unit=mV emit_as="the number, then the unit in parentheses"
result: 145 (mV)
